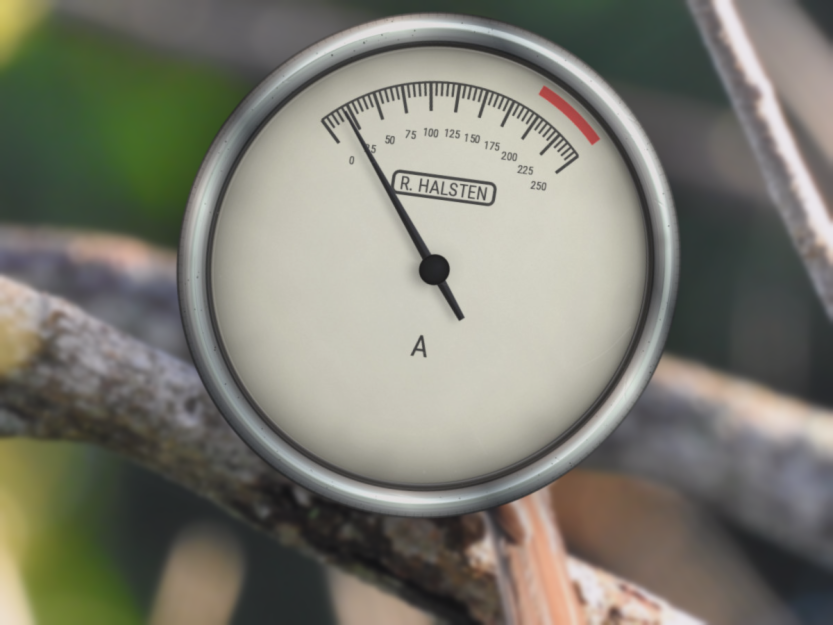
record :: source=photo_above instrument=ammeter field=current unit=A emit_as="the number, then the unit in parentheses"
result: 20 (A)
